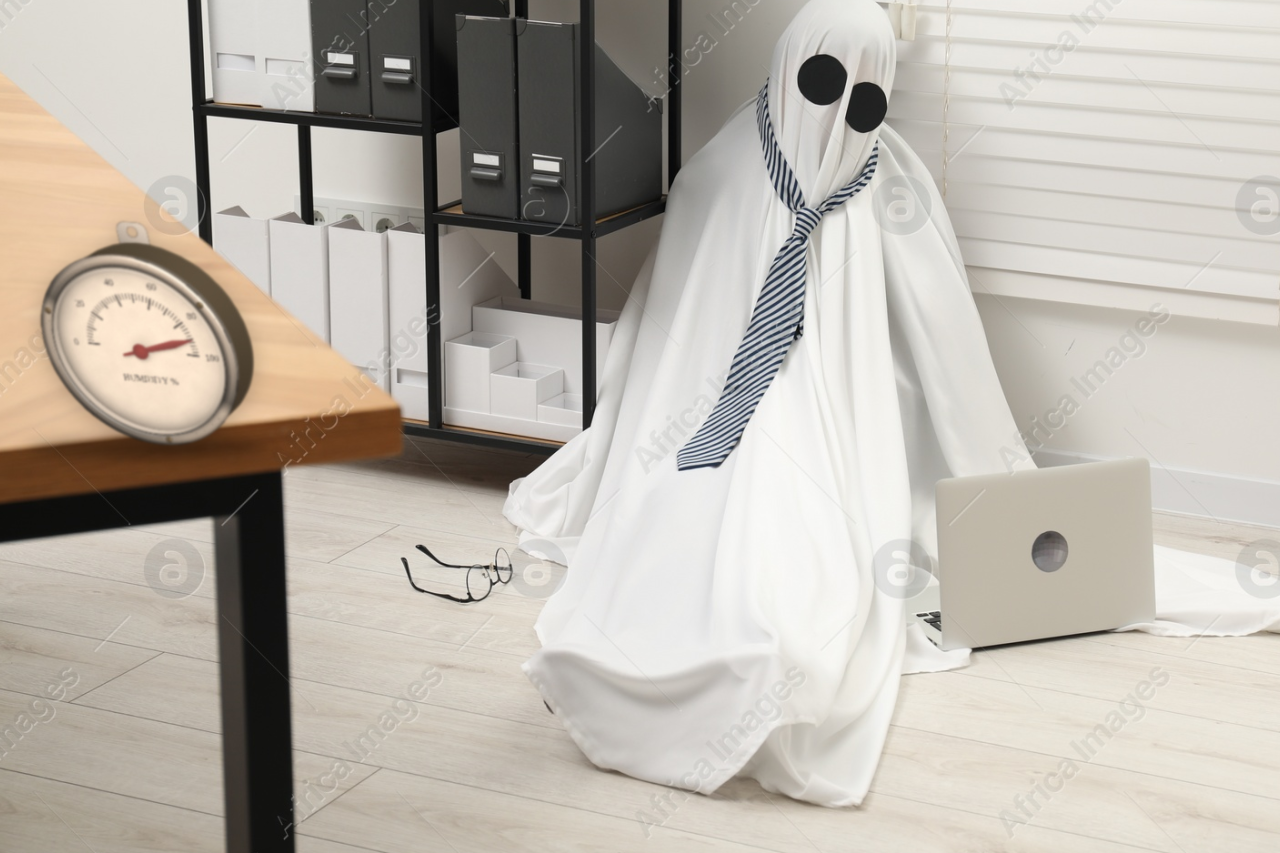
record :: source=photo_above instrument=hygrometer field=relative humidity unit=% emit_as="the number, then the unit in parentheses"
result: 90 (%)
